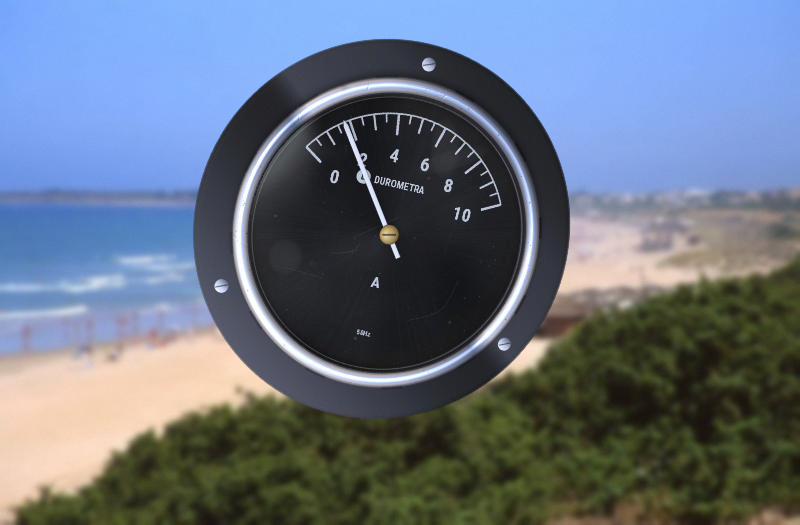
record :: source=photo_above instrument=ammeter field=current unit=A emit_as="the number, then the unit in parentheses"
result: 1.75 (A)
